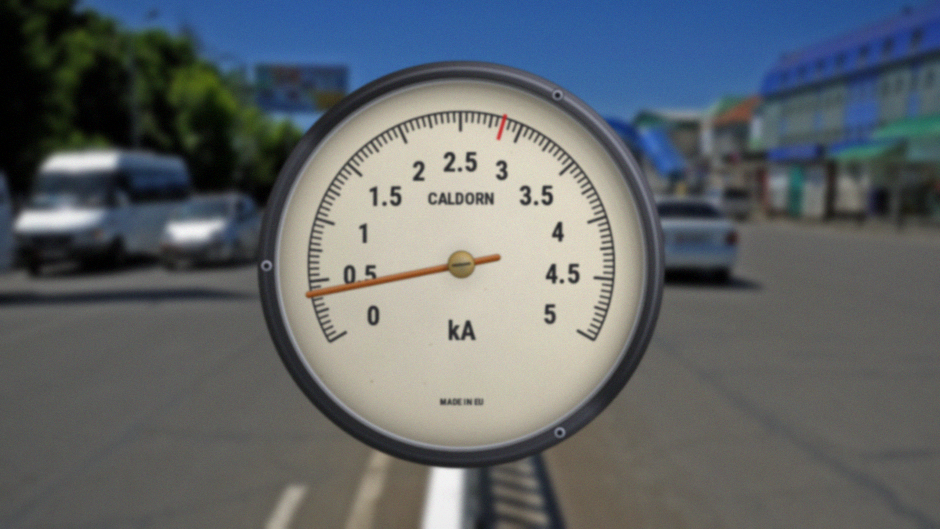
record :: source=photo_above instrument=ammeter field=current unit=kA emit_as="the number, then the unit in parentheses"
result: 0.4 (kA)
